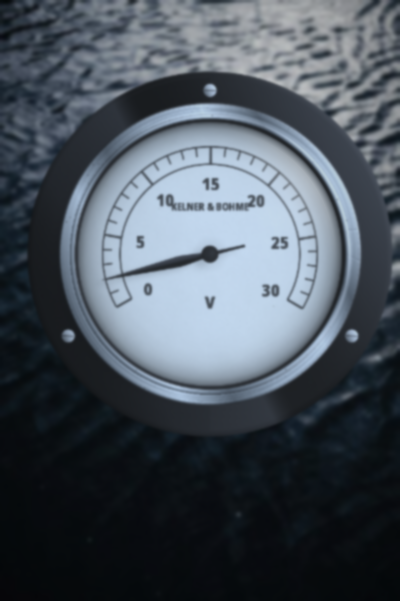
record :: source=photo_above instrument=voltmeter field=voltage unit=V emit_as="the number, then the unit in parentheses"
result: 2 (V)
